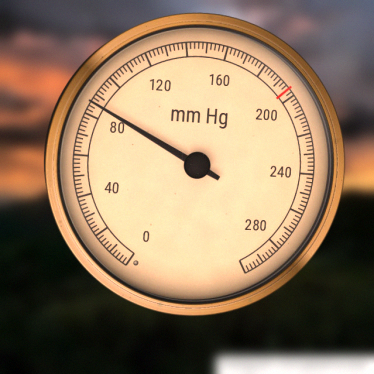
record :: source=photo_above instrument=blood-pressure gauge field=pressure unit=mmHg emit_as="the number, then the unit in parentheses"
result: 86 (mmHg)
